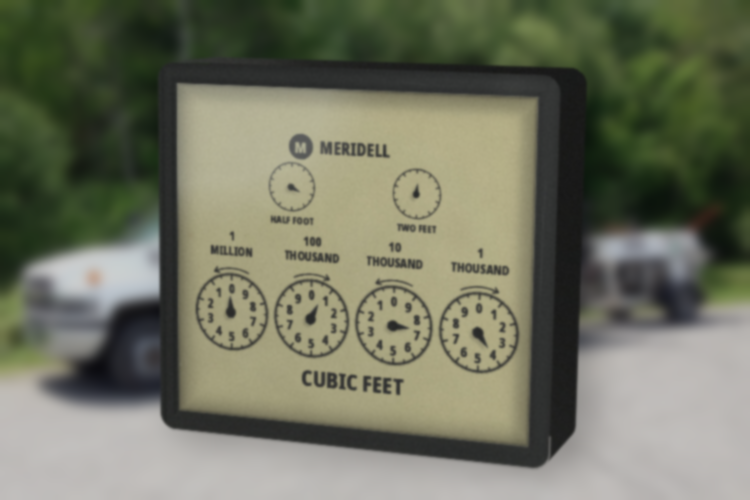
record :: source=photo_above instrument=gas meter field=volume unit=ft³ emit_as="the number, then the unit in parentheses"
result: 7400 (ft³)
